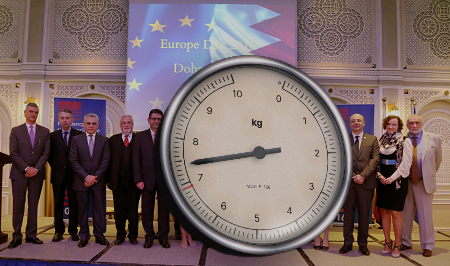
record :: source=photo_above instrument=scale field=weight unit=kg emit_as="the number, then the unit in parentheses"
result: 7.4 (kg)
